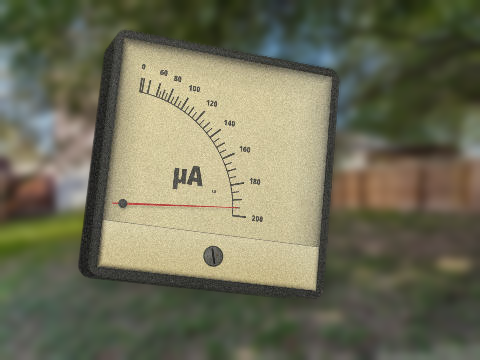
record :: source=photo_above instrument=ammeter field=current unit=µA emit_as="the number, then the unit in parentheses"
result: 195 (µA)
